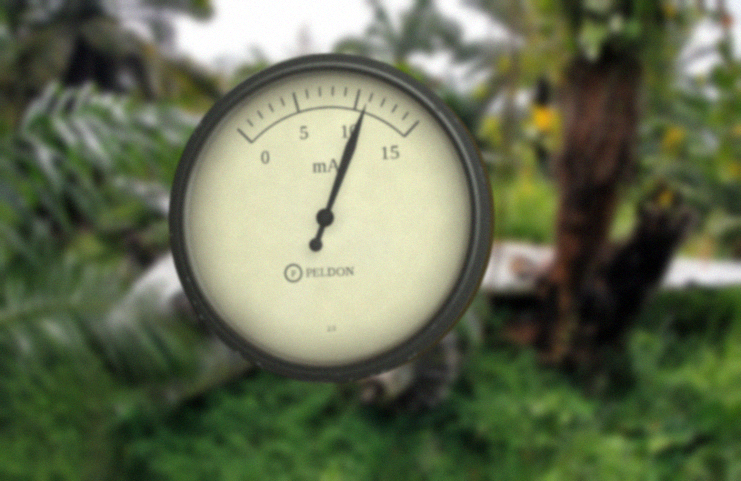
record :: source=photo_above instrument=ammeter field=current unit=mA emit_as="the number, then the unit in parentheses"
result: 11 (mA)
